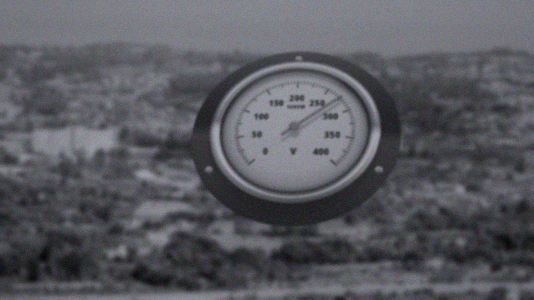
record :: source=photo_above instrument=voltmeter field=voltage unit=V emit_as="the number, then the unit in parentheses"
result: 275 (V)
